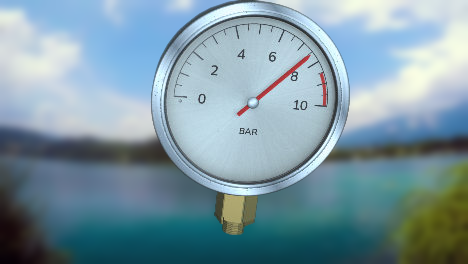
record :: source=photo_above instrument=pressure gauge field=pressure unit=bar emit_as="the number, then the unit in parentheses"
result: 7.5 (bar)
